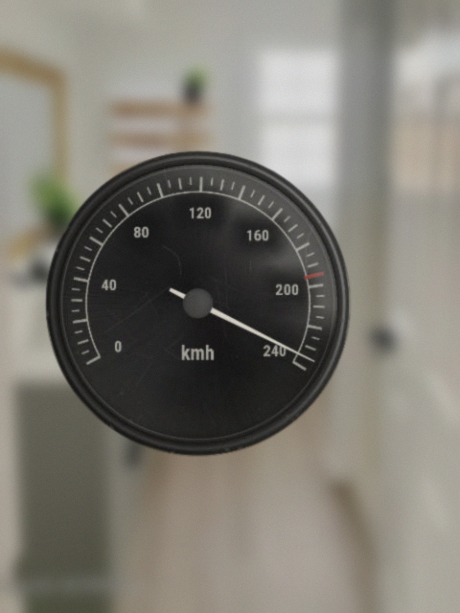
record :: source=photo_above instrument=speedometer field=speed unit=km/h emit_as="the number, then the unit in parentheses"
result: 235 (km/h)
